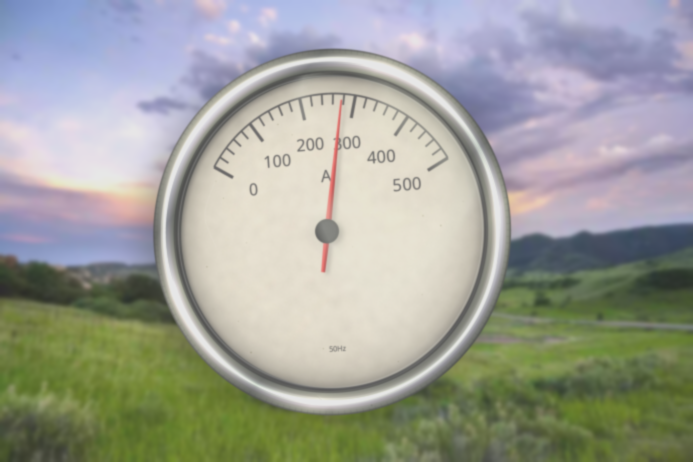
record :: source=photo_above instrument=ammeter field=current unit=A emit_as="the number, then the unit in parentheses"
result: 280 (A)
